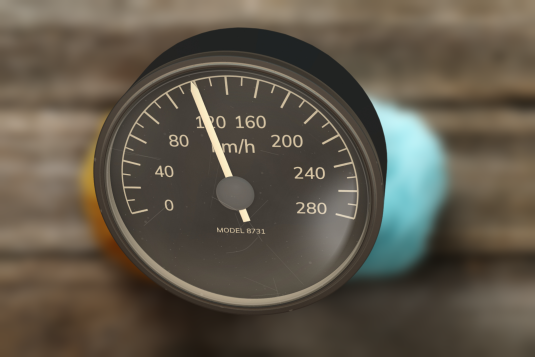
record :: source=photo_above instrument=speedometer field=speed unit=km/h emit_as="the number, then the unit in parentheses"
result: 120 (km/h)
